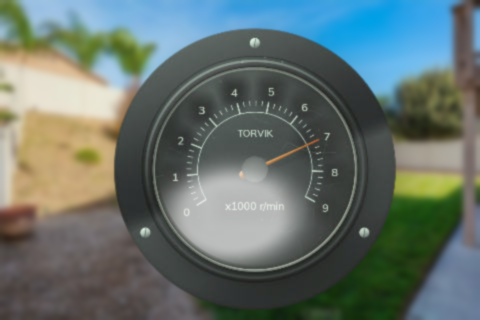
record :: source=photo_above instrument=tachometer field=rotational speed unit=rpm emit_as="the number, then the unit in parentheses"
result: 7000 (rpm)
